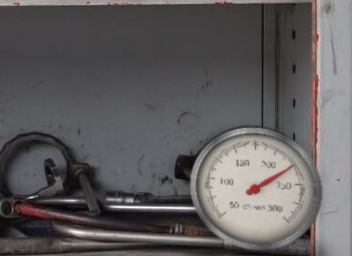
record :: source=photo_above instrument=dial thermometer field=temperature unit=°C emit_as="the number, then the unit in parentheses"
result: 225 (°C)
